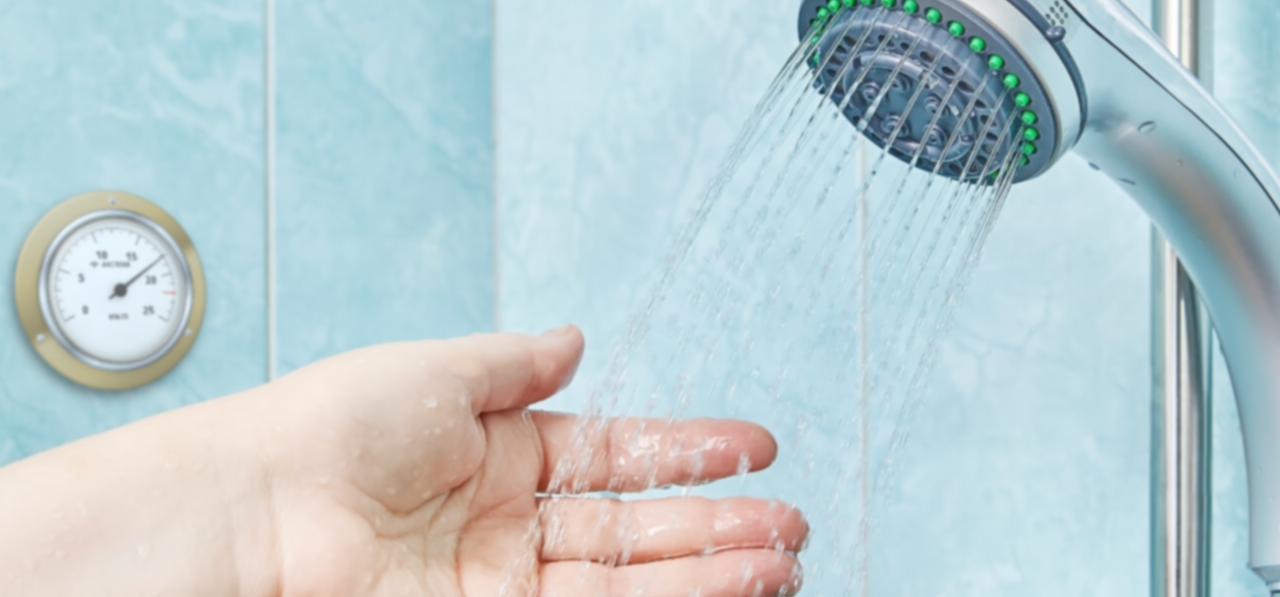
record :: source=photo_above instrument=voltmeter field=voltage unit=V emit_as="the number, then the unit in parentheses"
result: 18 (V)
